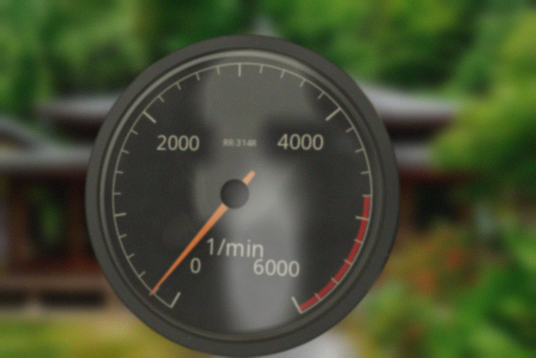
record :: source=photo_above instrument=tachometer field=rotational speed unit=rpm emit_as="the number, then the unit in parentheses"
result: 200 (rpm)
